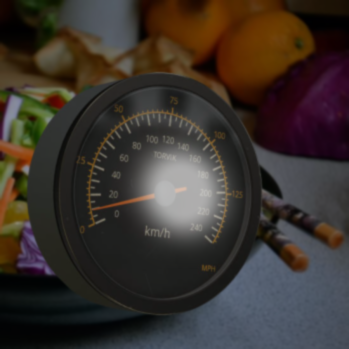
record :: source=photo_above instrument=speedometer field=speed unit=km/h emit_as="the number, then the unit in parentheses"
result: 10 (km/h)
